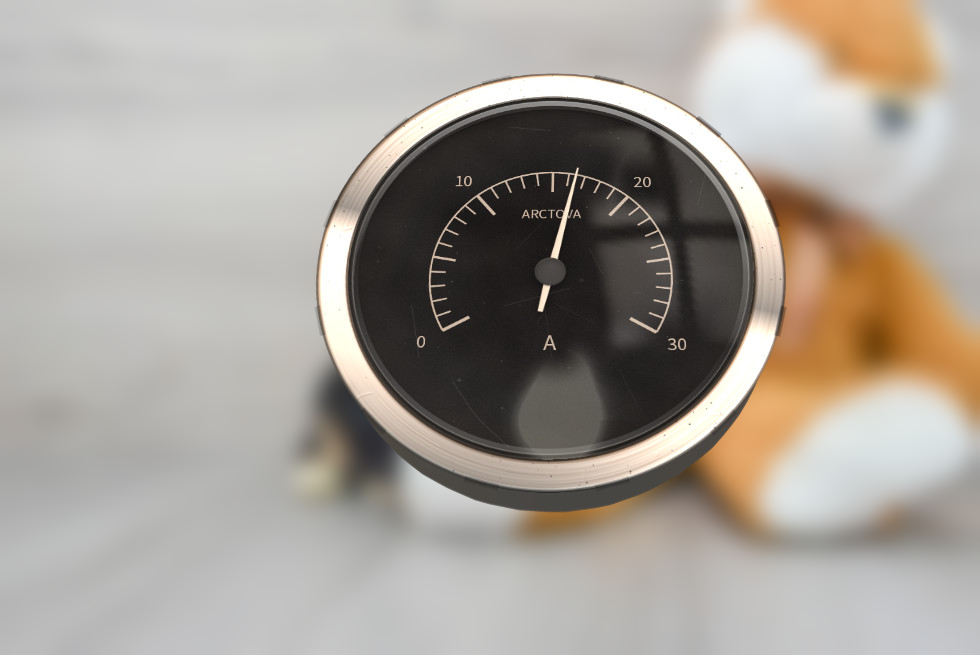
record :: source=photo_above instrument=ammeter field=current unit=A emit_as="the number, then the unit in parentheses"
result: 16.5 (A)
